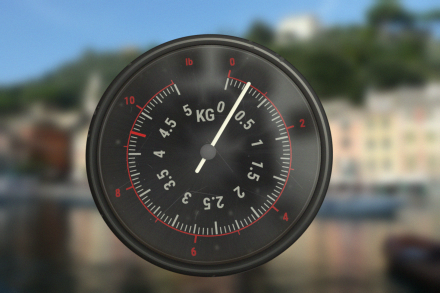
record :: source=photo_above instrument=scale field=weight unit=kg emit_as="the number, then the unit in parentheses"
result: 0.25 (kg)
